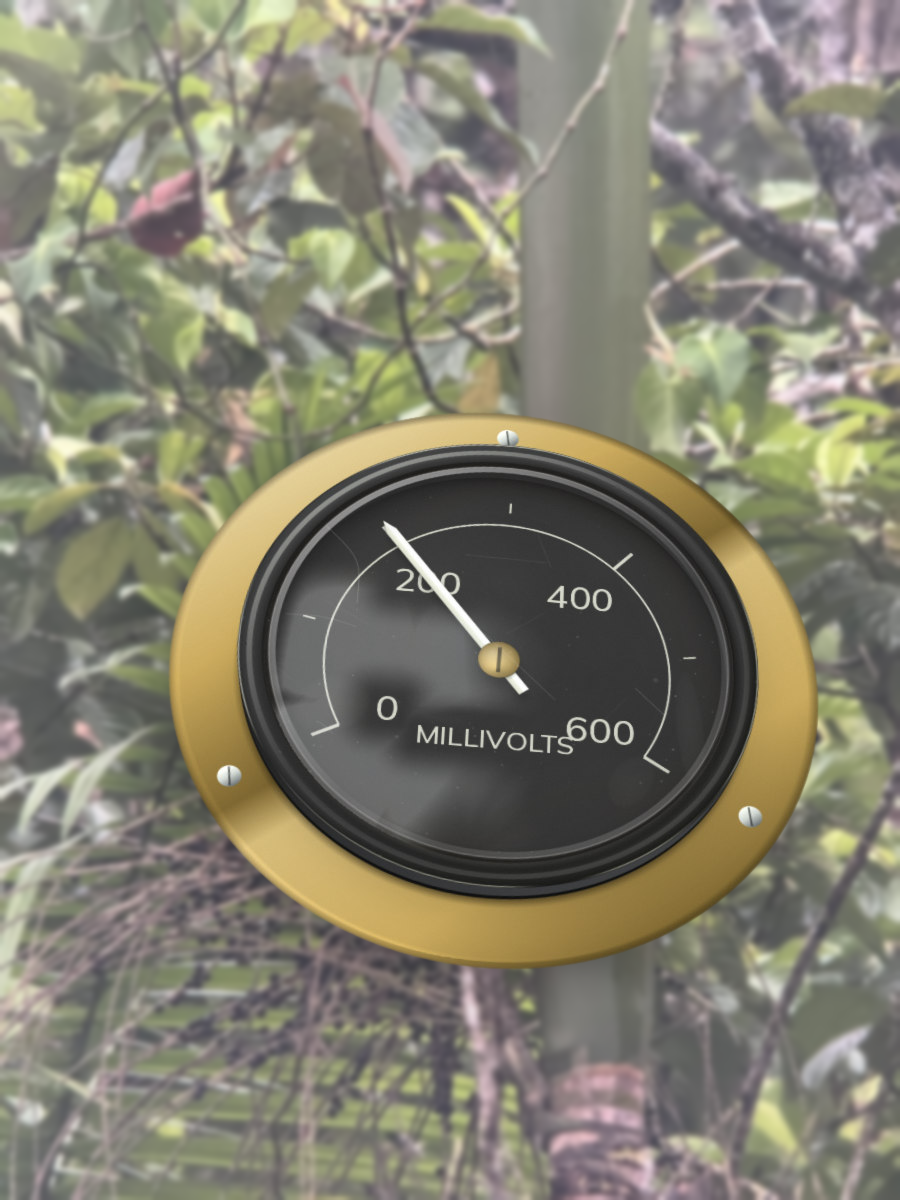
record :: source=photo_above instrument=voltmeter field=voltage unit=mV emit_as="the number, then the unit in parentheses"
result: 200 (mV)
